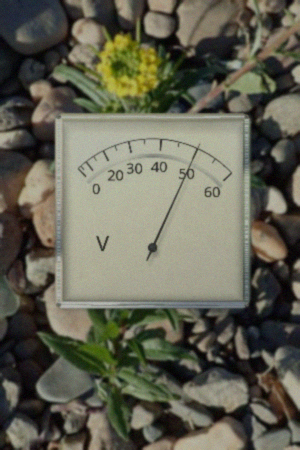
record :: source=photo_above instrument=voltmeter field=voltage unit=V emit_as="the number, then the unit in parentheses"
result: 50 (V)
